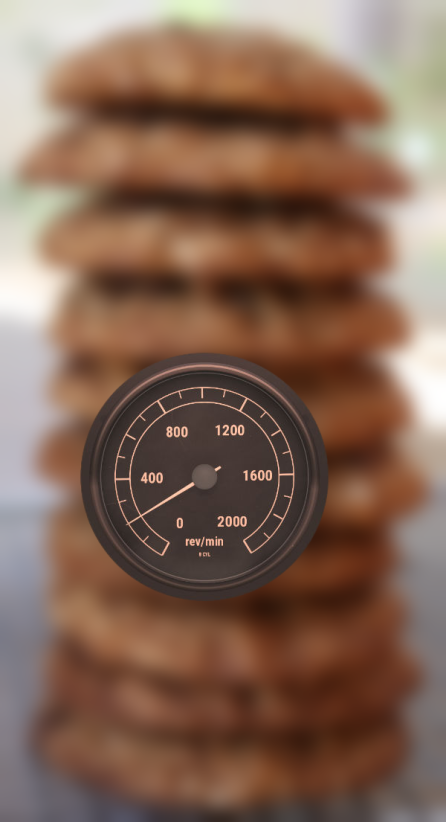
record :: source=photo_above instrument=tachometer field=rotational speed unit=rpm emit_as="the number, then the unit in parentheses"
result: 200 (rpm)
